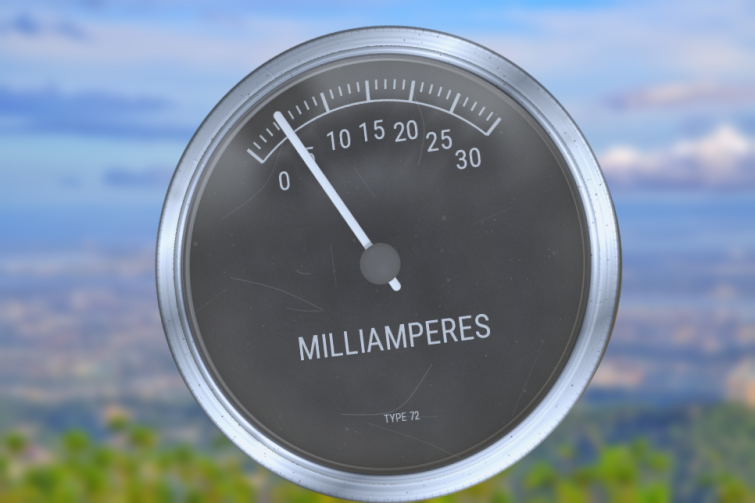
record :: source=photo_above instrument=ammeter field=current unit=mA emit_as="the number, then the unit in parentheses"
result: 5 (mA)
